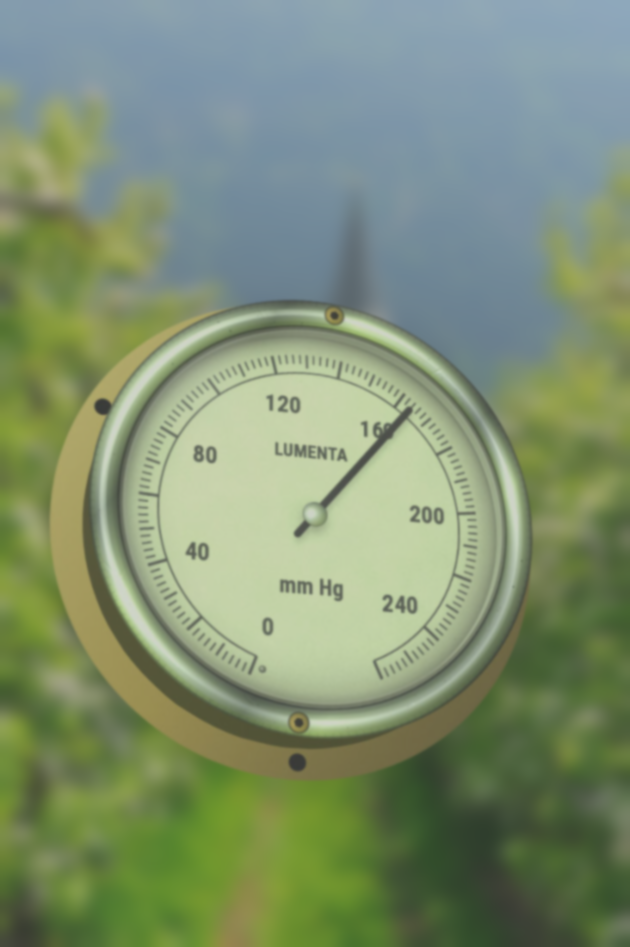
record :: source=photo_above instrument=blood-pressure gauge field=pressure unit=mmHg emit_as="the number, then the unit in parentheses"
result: 164 (mmHg)
